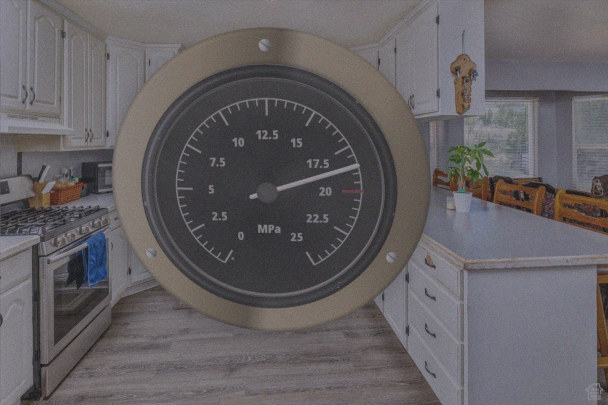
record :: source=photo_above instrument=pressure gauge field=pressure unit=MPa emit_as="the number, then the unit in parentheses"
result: 18.5 (MPa)
